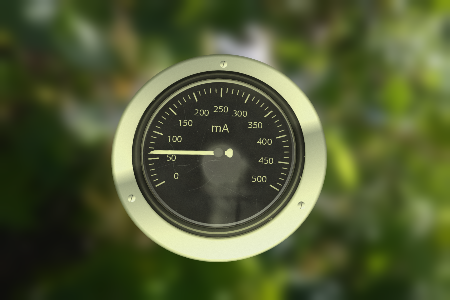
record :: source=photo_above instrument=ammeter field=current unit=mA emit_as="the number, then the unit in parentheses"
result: 60 (mA)
